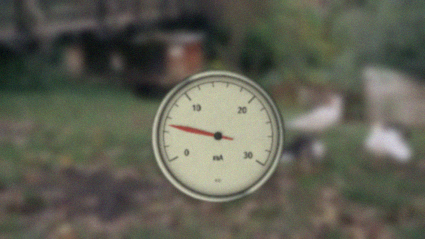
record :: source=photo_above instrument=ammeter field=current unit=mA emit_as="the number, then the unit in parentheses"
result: 5 (mA)
